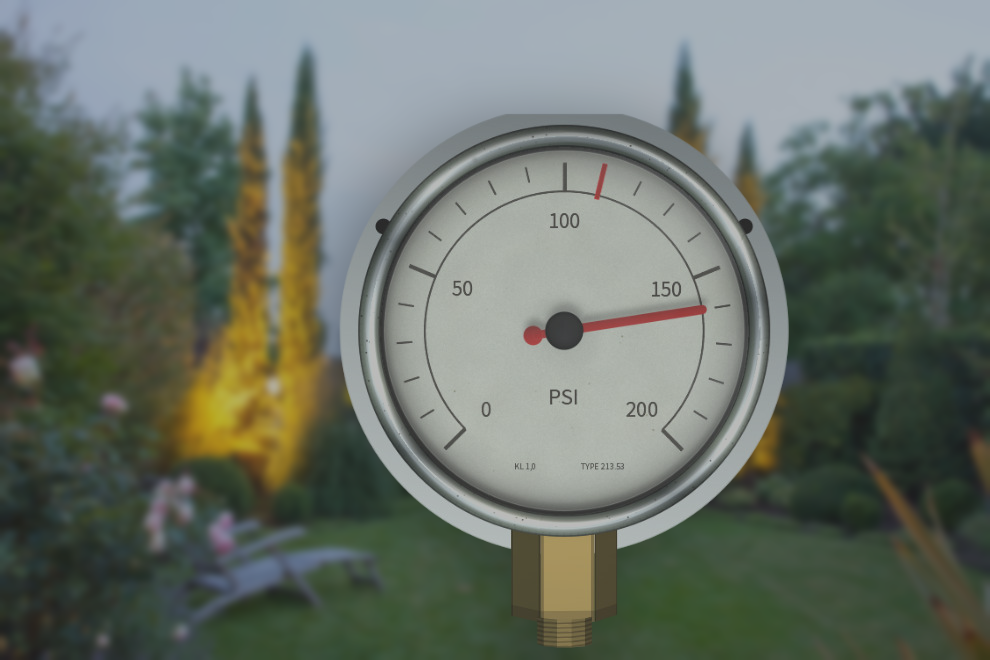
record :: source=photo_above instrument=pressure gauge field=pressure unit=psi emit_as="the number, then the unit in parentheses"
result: 160 (psi)
